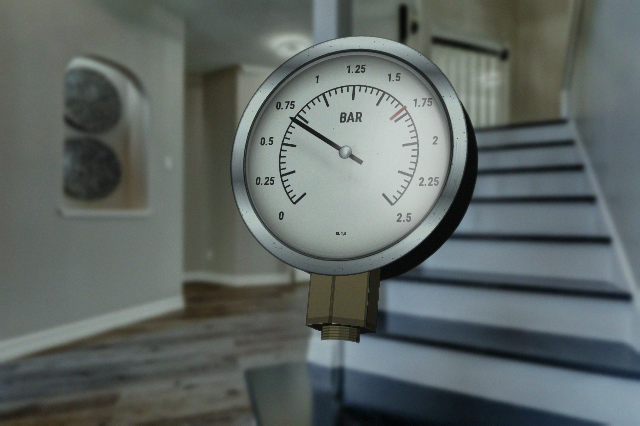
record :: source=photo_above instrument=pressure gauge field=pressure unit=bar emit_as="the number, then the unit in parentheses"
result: 0.7 (bar)
